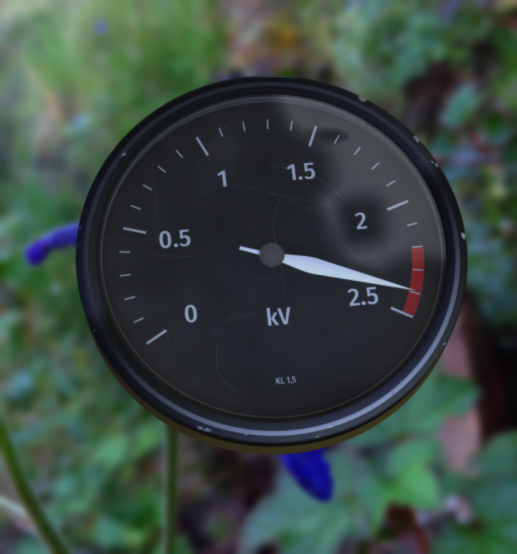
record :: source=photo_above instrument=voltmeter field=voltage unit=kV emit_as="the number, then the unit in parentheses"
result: 2.4 (kV)
